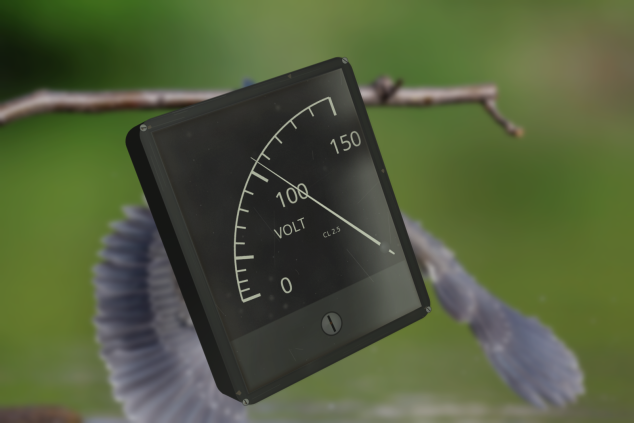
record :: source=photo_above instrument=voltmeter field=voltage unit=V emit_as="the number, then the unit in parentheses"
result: 105 (V)
